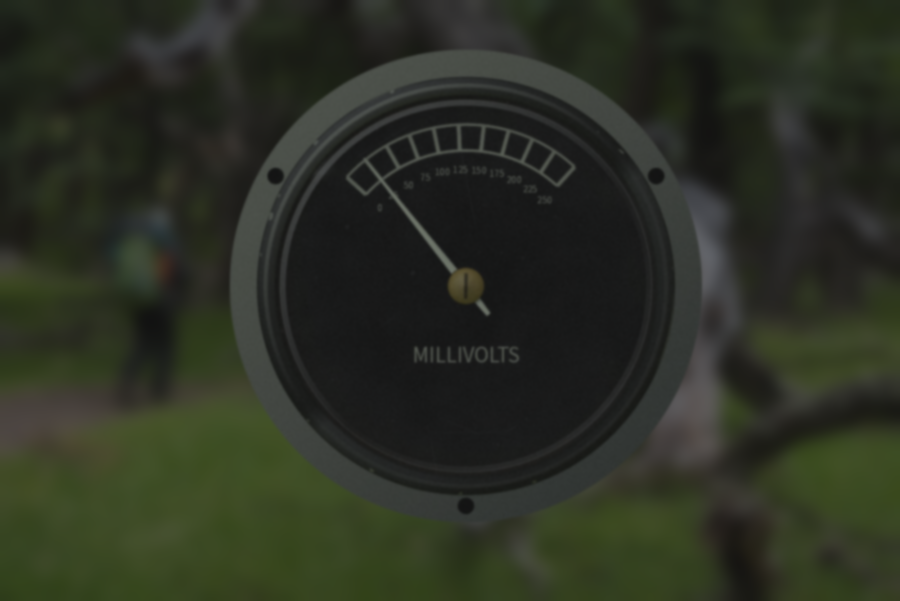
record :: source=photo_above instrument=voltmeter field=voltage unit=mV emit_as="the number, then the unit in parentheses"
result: 25 (mV)
